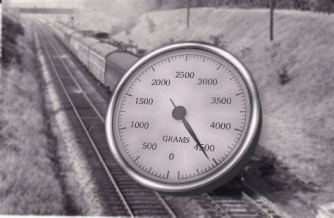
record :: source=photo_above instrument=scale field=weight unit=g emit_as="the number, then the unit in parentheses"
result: 4550 (g)
